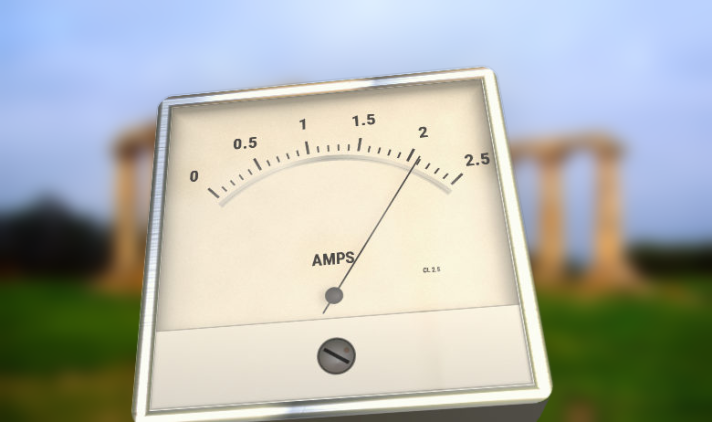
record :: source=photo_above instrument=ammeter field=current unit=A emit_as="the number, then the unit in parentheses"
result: 2.1 (A)
